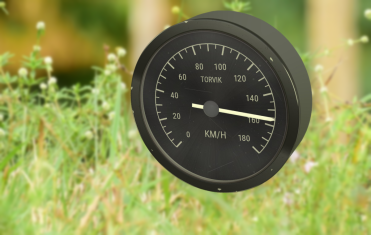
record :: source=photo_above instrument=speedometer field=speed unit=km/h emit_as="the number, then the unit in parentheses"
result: 155 (km/h)
